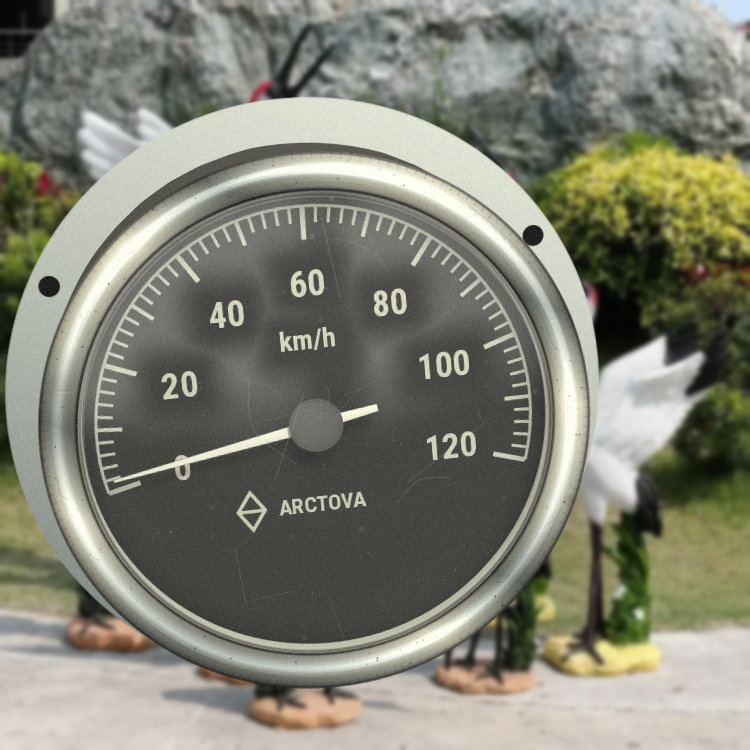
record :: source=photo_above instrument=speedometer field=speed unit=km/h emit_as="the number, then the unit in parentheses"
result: 2 (km/h)
